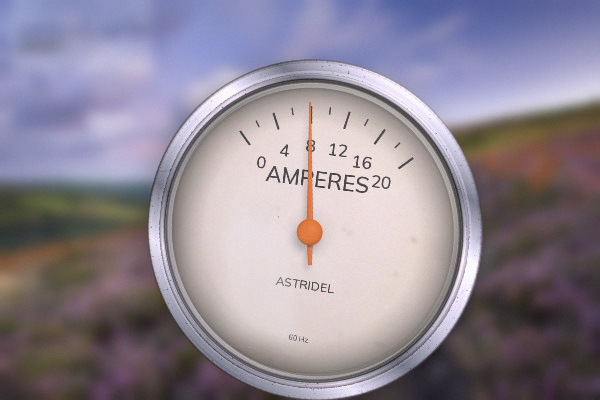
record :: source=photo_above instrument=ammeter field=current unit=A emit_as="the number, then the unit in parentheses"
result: 8 (A)
